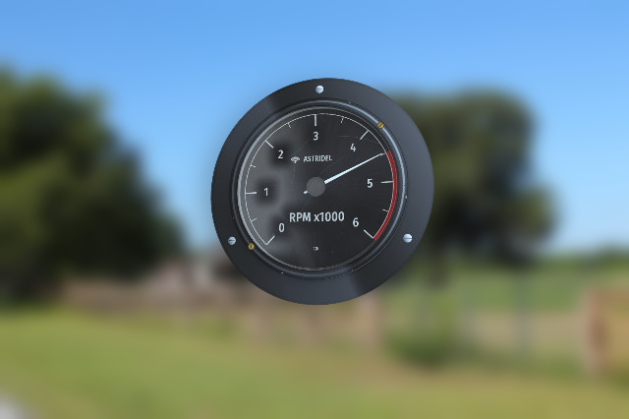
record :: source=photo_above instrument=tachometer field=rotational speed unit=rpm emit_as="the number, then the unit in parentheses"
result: 4500 (rpm)
